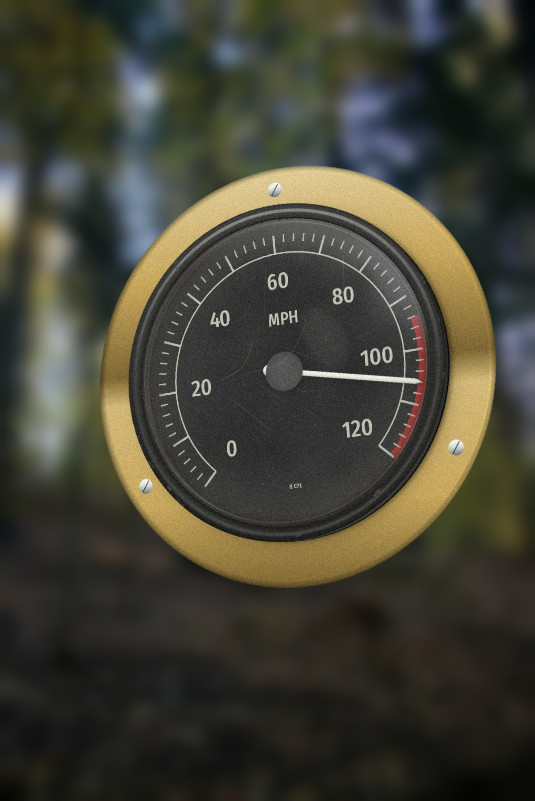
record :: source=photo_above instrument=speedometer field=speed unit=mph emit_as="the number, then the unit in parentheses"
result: 106 (mph)
